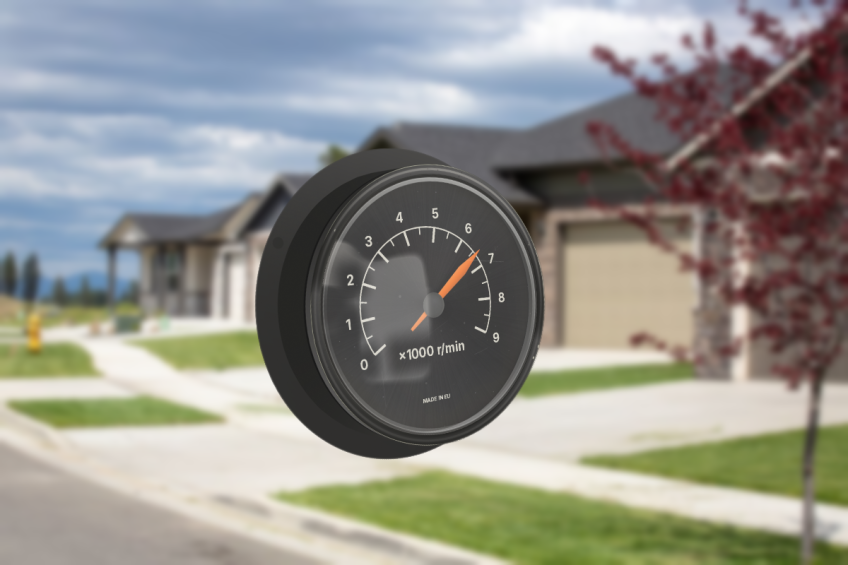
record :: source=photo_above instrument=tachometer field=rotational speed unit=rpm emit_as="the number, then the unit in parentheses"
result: 6500 (rpm)
